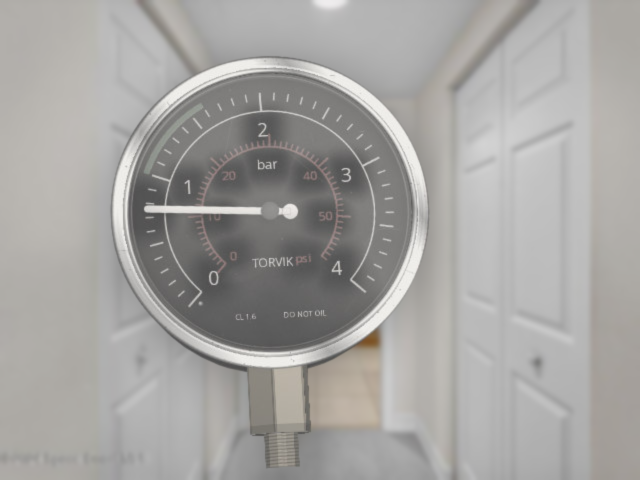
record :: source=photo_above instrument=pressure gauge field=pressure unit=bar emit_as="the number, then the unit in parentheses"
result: 0.75 (bar)
